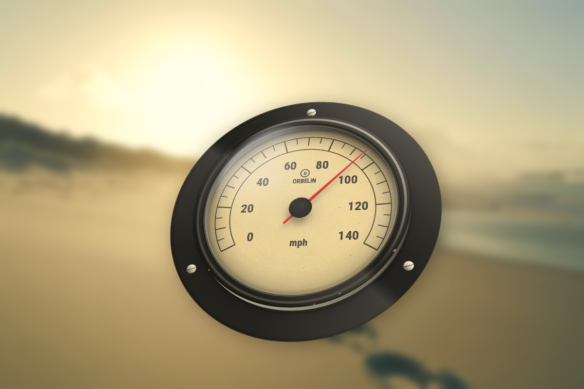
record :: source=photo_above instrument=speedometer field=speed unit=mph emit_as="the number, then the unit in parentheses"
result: 95 (mph)
